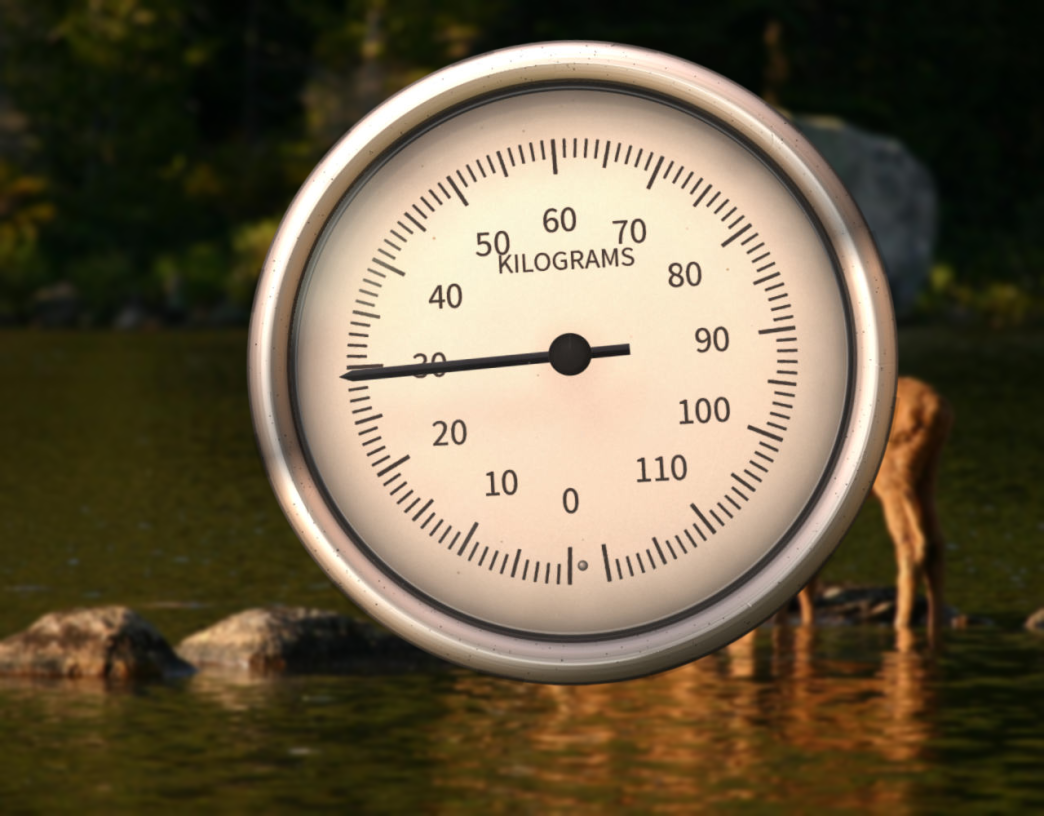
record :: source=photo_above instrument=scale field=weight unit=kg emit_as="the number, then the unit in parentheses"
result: 29 (kg)
